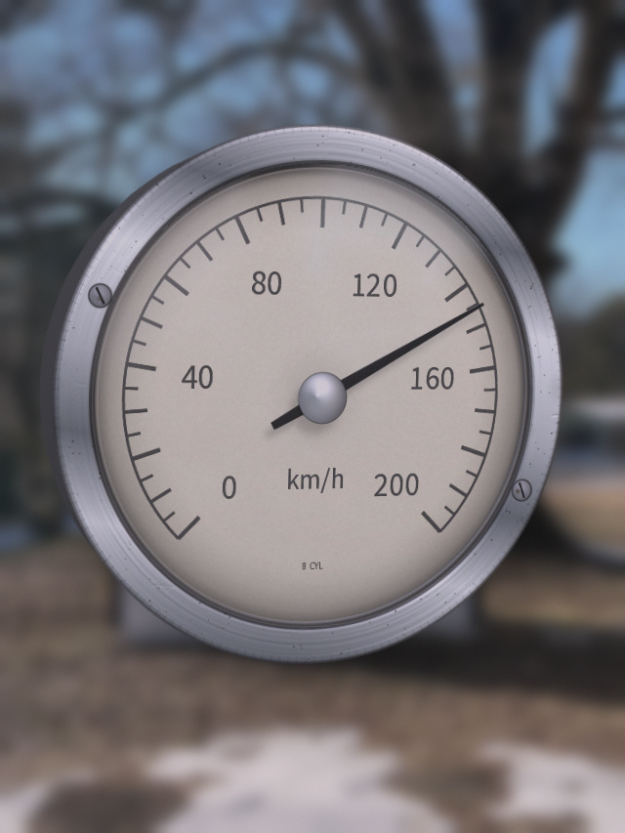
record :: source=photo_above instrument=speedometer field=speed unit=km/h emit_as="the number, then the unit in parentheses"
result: 145 (km/h)
